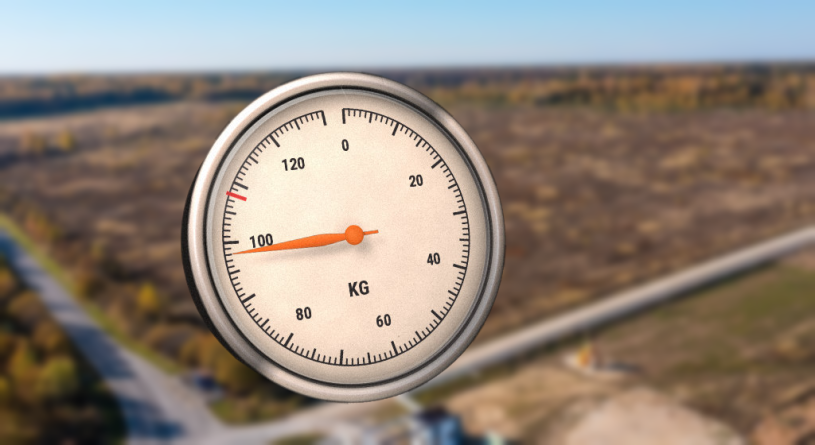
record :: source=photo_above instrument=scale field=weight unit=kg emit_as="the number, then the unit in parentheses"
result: 98 (kg)
